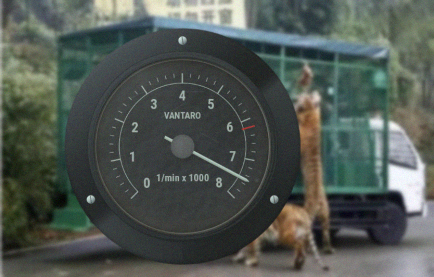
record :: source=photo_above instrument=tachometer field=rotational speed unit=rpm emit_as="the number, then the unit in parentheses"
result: 7500 (rpm)
